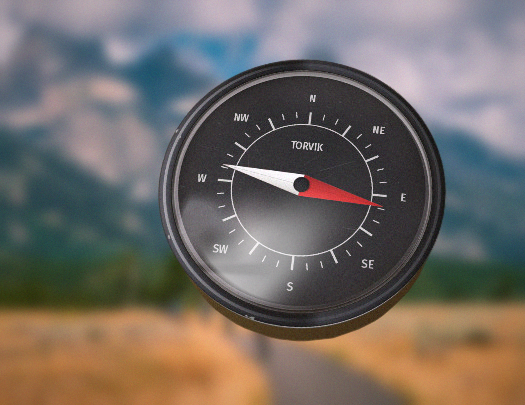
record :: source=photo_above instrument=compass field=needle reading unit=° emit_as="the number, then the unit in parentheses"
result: 100 (°)
